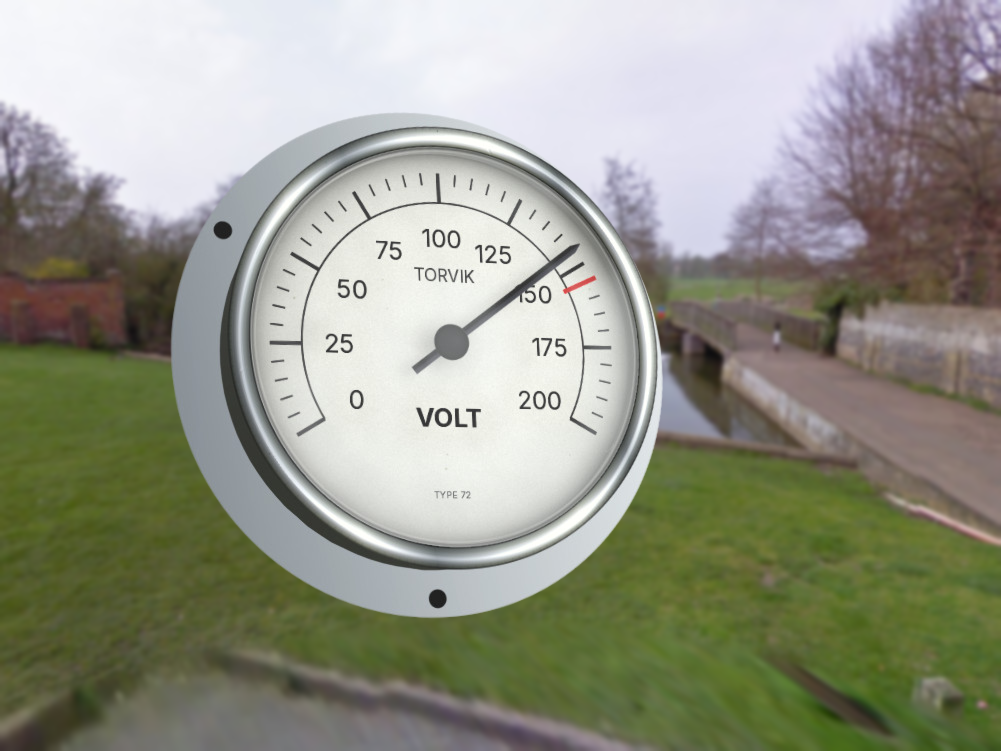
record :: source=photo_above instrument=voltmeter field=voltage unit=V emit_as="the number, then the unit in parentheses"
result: 145 (V)
